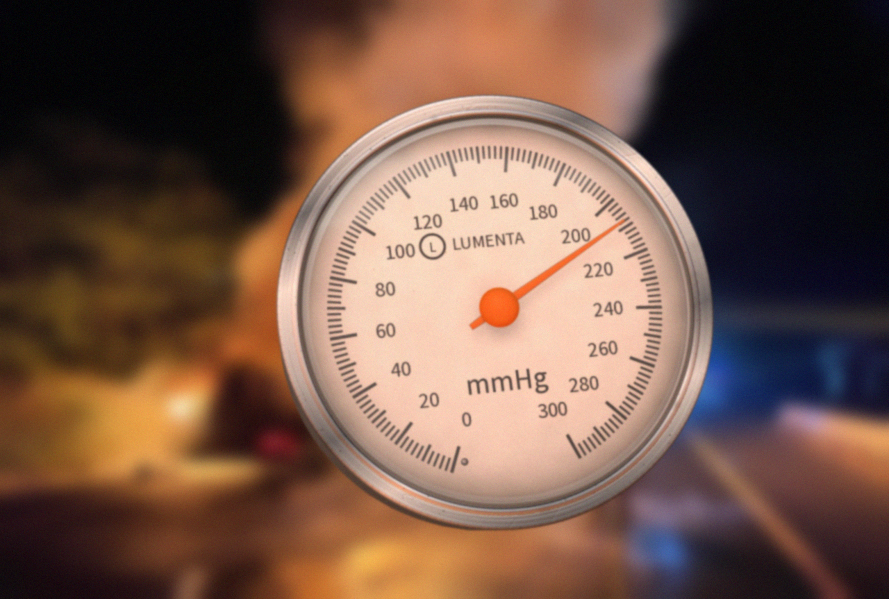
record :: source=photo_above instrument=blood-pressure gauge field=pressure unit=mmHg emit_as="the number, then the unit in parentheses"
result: 208 (mmHg)
